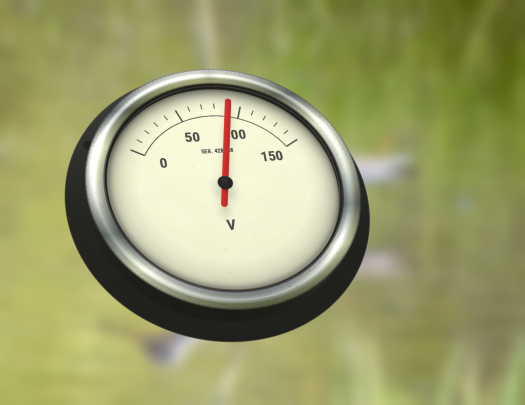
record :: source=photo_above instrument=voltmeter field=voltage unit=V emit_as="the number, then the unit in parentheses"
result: 90 (V)
